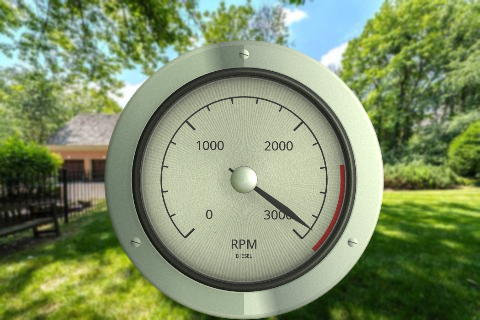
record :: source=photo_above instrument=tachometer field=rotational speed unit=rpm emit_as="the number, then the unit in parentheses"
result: 2900 (rpm)
